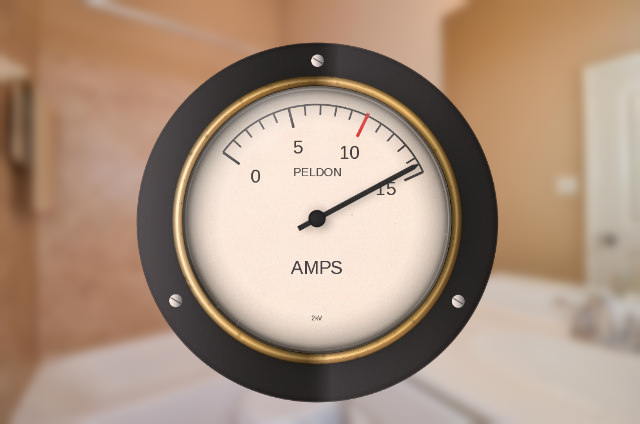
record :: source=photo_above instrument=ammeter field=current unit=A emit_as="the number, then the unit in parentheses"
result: 14.5 (A)
